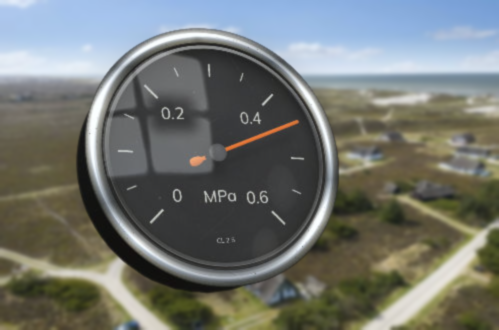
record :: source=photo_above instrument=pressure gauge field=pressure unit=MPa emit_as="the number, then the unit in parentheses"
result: 0.45 (MPa)
